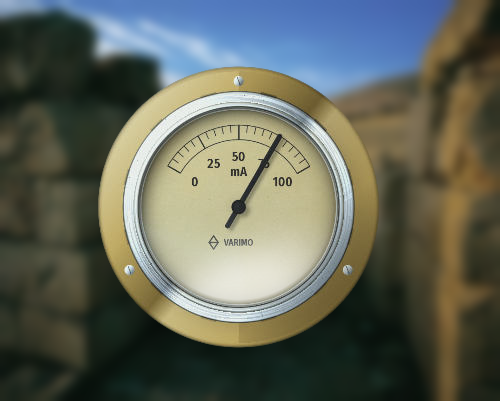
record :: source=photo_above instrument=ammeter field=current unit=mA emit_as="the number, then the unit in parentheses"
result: 75 (mA)
